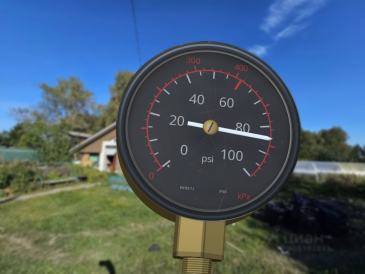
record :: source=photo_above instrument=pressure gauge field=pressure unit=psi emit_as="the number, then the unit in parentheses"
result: 85 (psi)
